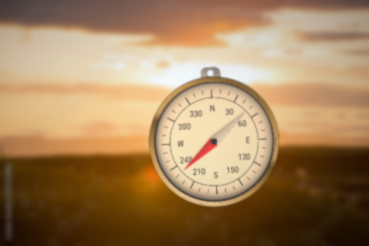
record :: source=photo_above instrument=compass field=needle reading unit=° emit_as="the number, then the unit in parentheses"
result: 230 (°)
